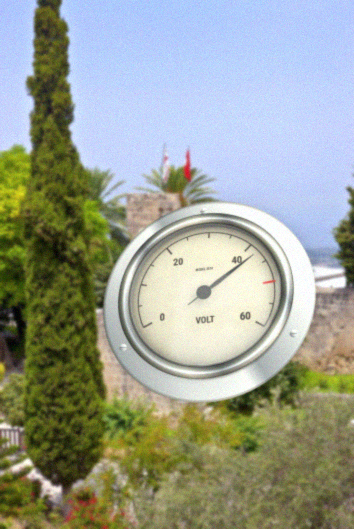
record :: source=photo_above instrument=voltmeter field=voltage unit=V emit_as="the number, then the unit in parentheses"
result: 42.5 (V)
